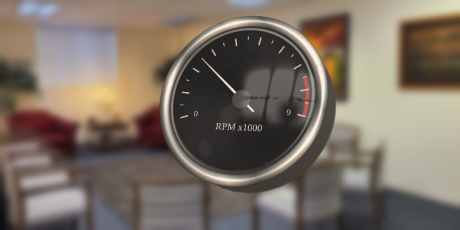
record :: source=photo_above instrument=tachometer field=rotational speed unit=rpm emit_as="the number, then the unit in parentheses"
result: 2500 (rpm)
